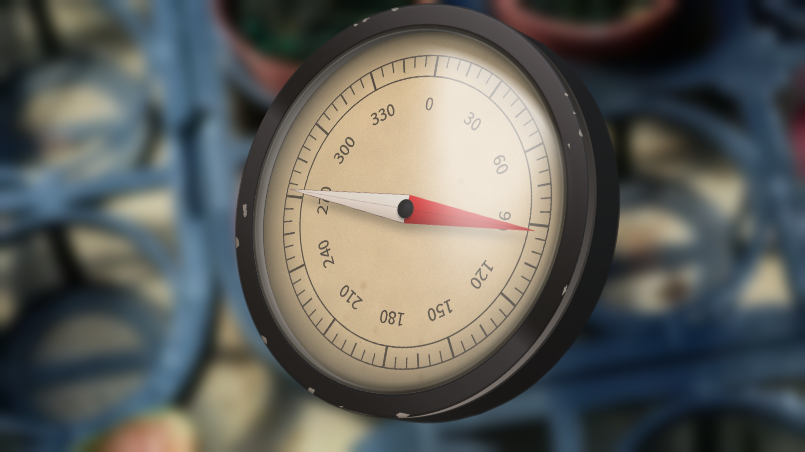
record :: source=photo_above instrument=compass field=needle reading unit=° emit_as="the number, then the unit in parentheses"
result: 92.5 (°)
